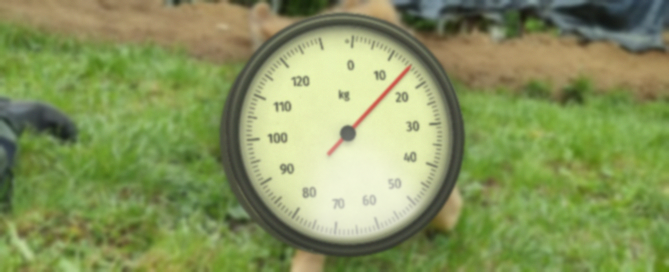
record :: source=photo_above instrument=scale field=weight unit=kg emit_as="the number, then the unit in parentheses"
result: 15 (kg)
